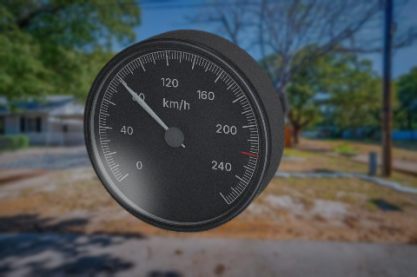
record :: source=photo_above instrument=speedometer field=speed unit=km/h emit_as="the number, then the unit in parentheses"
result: 80 (km/h)
